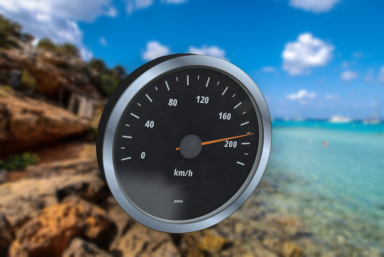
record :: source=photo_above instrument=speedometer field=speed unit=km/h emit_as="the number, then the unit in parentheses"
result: 190 (km/h)
